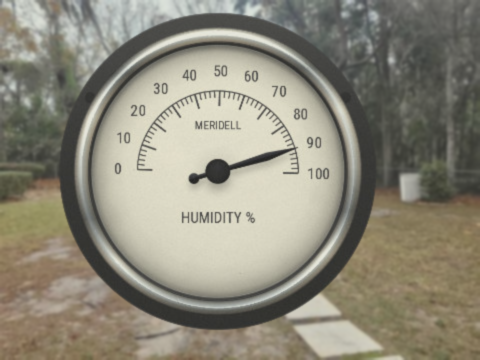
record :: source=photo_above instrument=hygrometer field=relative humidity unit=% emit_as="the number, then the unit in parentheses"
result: 90 (%)
